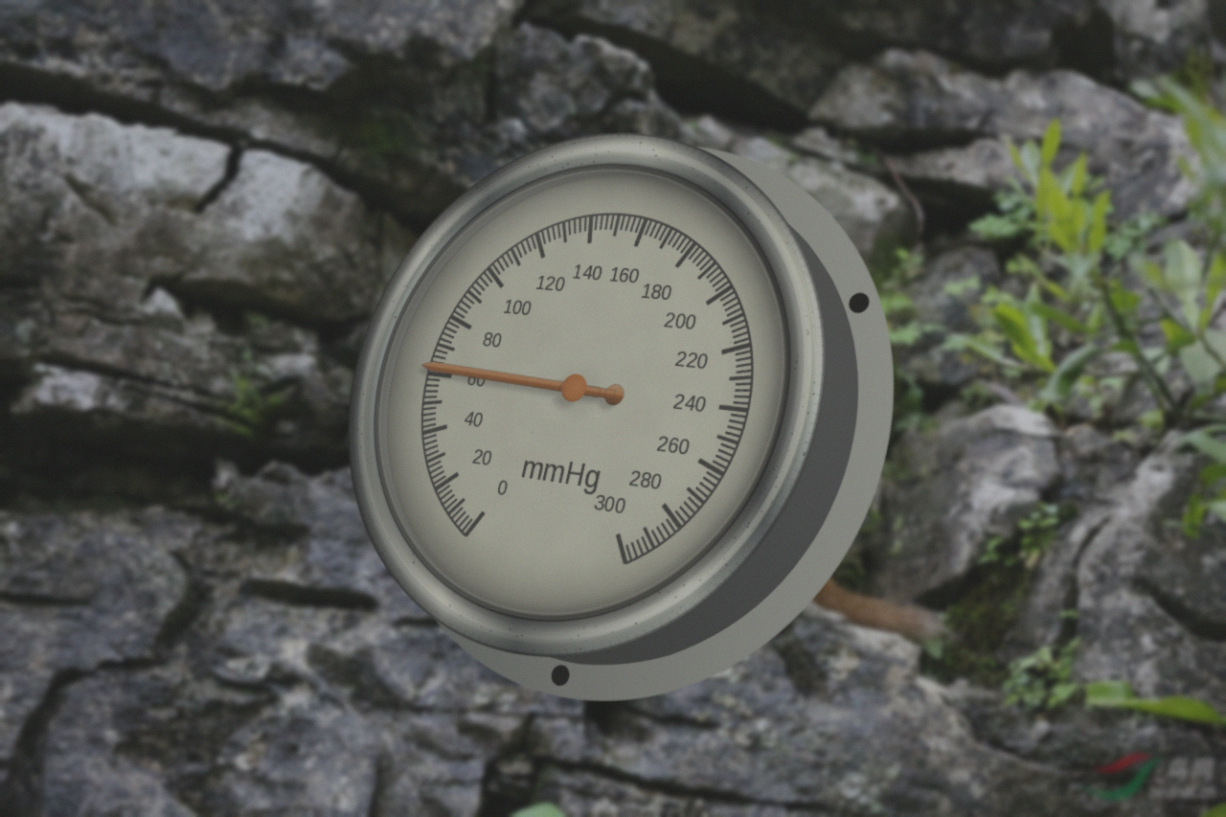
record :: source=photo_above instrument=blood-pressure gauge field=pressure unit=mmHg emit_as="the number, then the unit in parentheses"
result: 62 (mmHg)
